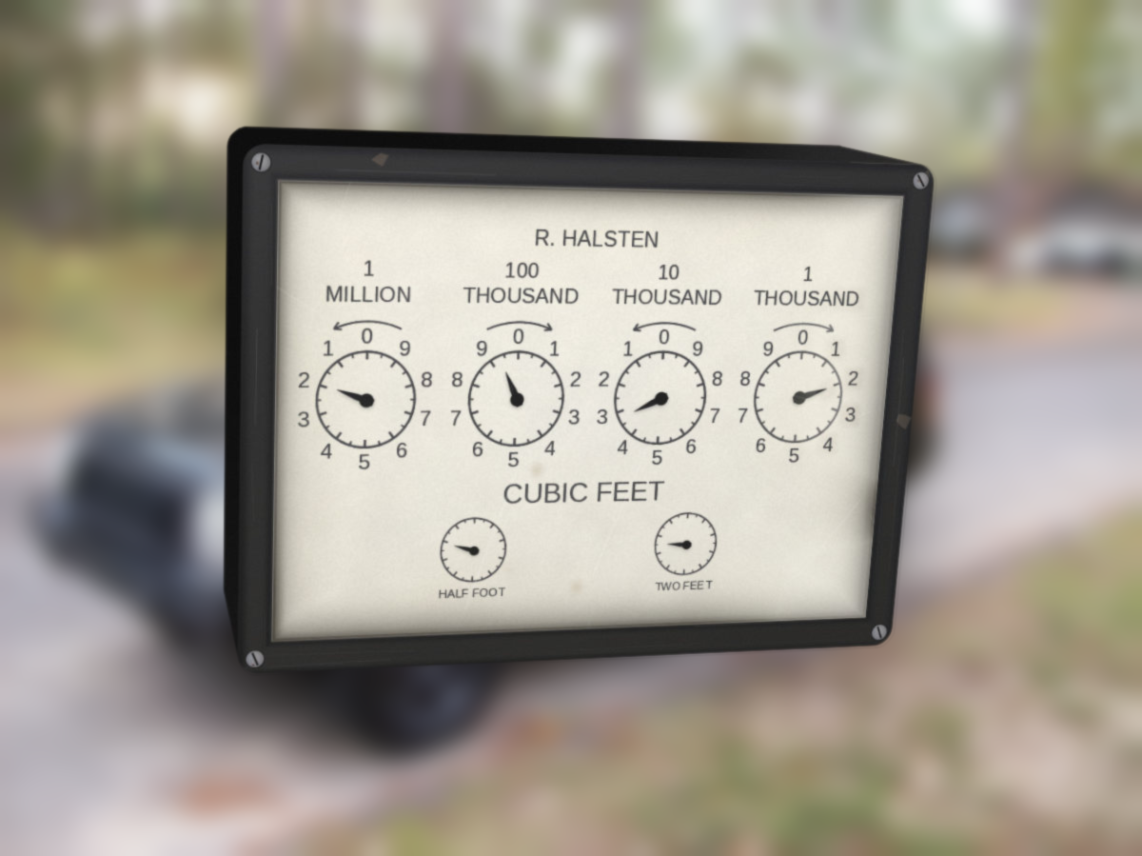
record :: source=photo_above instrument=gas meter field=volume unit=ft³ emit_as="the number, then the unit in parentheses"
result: 193200 (ft³)
